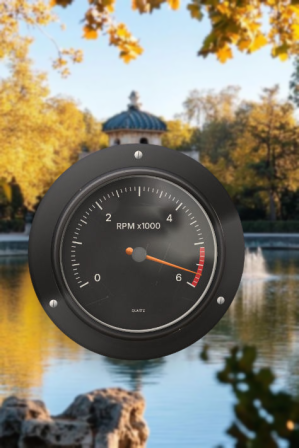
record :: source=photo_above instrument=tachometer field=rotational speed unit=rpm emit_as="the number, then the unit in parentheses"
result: 5700 (rpm)
